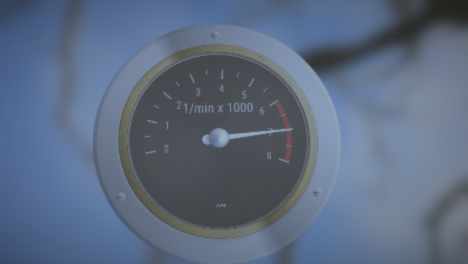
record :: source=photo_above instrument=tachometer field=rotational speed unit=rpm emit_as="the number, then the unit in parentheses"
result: 7000 (rpm)
